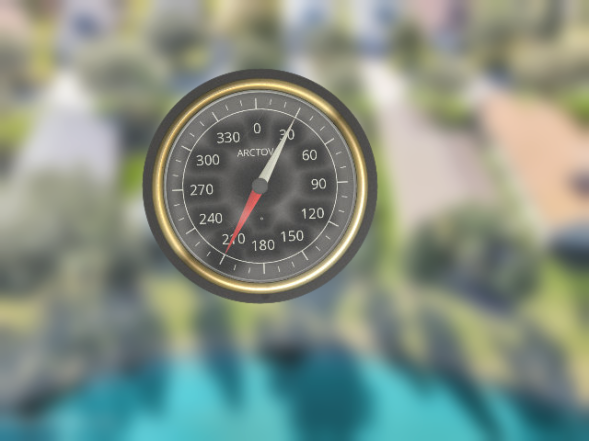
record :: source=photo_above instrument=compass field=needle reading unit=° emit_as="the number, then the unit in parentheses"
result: 210 (°)
